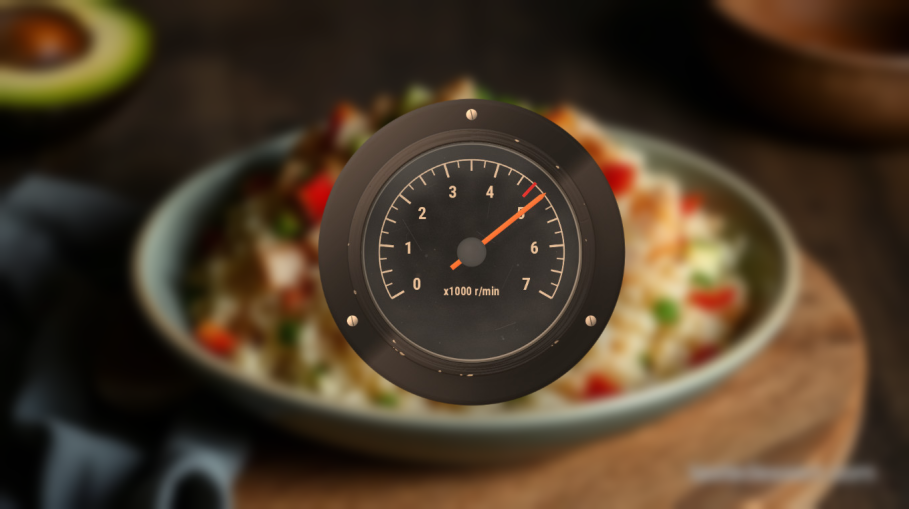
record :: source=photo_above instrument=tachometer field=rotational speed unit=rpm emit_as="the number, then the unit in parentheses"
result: 5000 (rpm)
